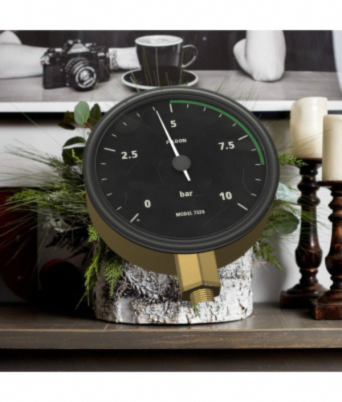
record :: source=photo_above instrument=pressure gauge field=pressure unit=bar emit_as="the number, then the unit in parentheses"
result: 4.5 (bar)
